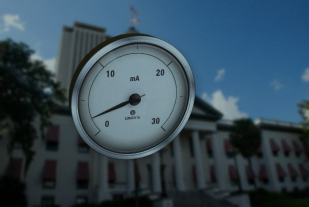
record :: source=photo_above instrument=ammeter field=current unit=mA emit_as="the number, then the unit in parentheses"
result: 2.5 (mA)
